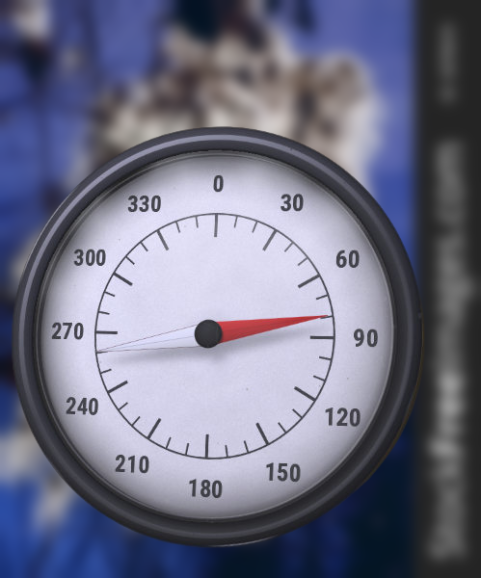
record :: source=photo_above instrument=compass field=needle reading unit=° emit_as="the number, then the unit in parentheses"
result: 80 (°)
